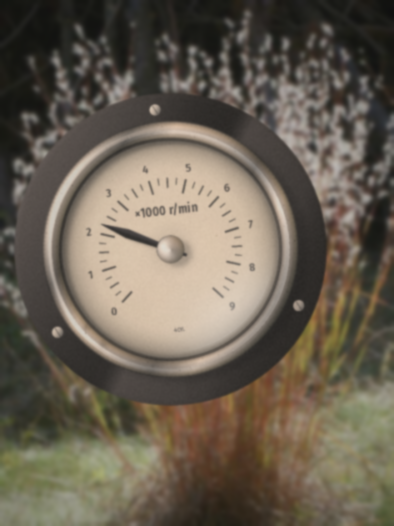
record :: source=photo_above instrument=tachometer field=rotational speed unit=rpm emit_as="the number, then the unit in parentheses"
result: 2250 (rpm)
